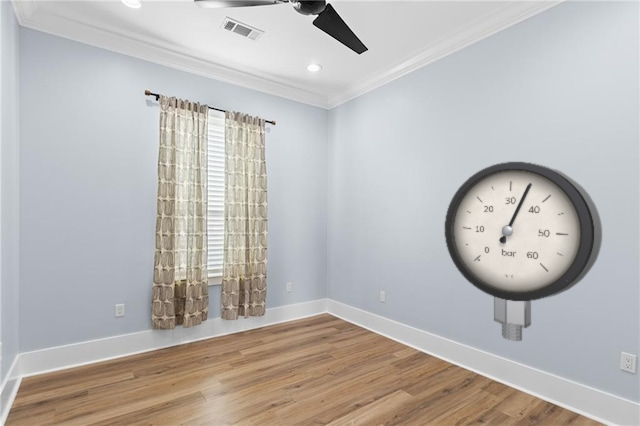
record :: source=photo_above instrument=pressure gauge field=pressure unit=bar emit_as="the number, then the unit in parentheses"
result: 35 (bar)
